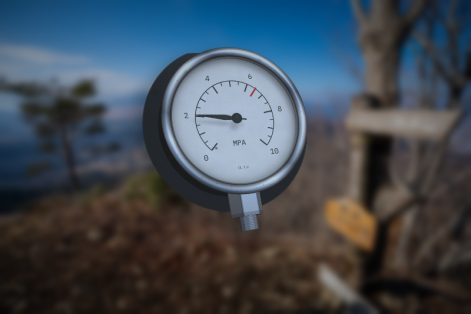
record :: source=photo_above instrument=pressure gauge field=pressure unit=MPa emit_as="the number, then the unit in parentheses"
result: 2 (MPa)
